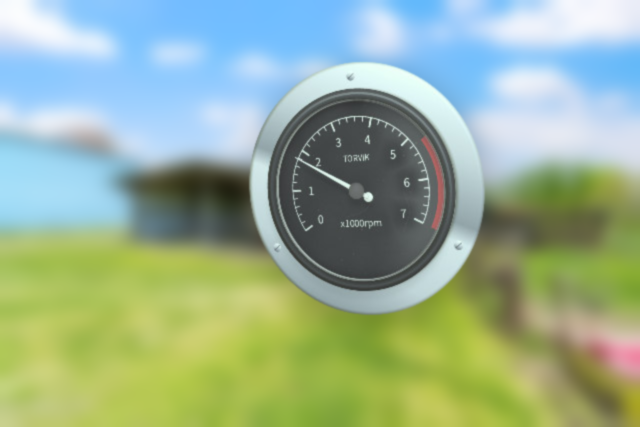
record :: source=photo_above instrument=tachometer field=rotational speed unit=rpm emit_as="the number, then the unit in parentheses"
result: 1800 (rpm)
